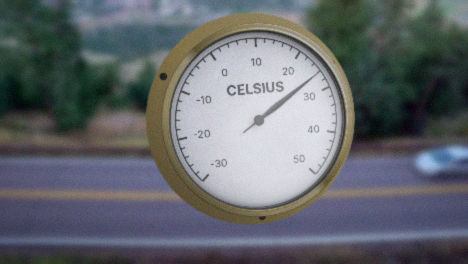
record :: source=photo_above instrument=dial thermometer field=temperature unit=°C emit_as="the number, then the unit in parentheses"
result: 26 (°C)
